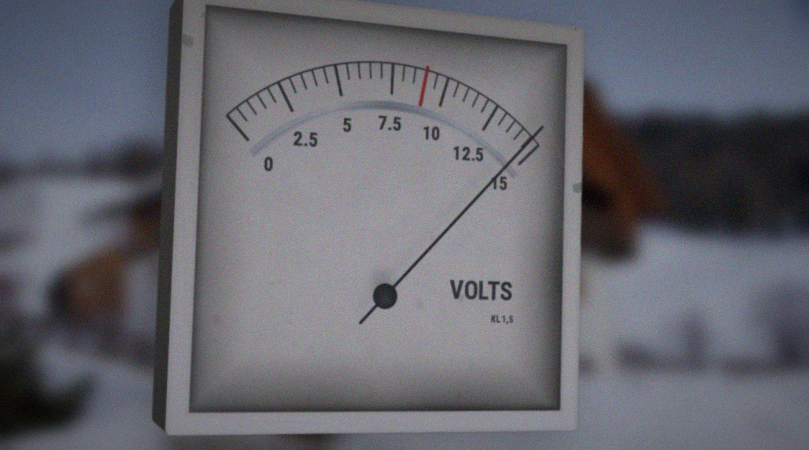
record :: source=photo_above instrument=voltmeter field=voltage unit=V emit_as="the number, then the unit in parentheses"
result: 14.5 (V)
